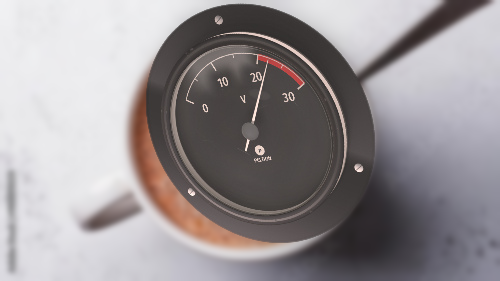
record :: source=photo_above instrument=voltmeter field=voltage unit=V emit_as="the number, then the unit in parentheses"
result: 22.5 (V)
